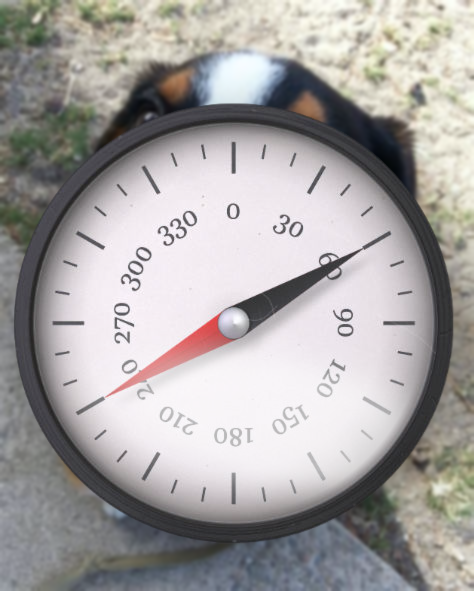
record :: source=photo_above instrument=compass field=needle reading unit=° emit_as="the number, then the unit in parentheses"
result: 240 (°)
